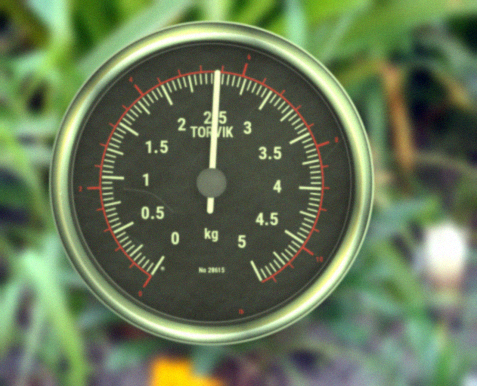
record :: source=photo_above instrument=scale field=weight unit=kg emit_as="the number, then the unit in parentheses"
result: 2.5 (kg)
